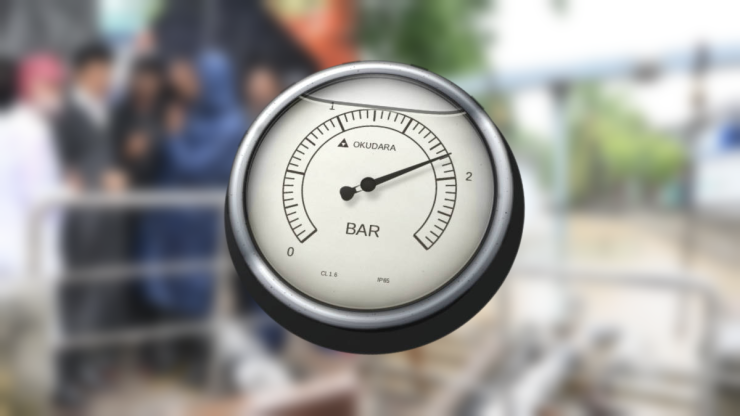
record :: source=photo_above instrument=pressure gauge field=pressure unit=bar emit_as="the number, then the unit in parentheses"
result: 1.85 (bar)
